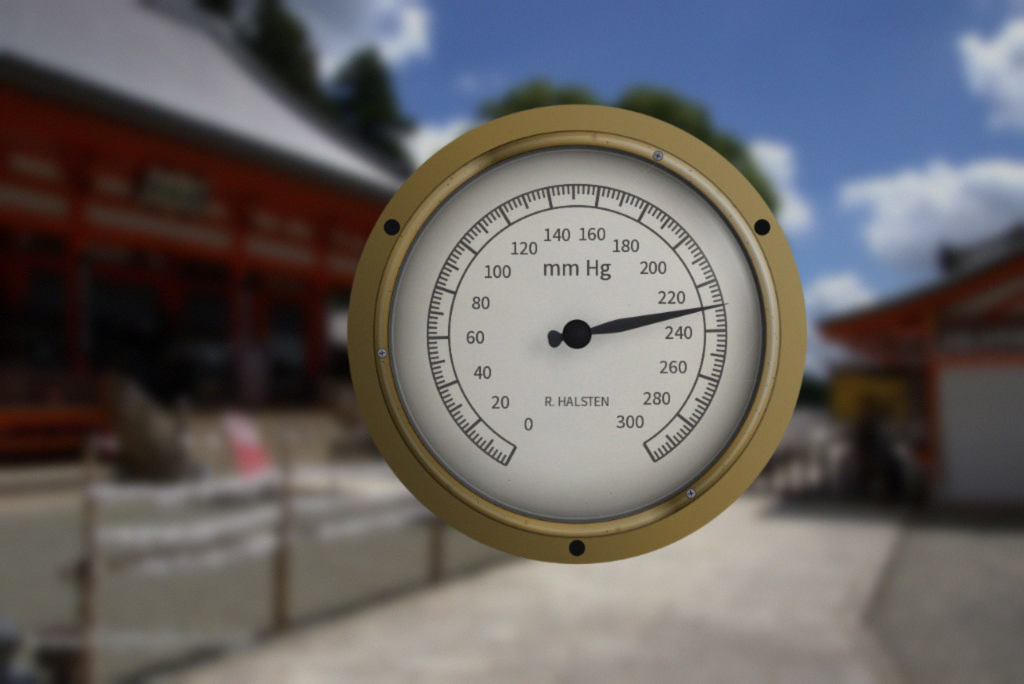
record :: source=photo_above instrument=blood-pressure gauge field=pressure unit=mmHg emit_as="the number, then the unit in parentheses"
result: 230 (mmHg)
